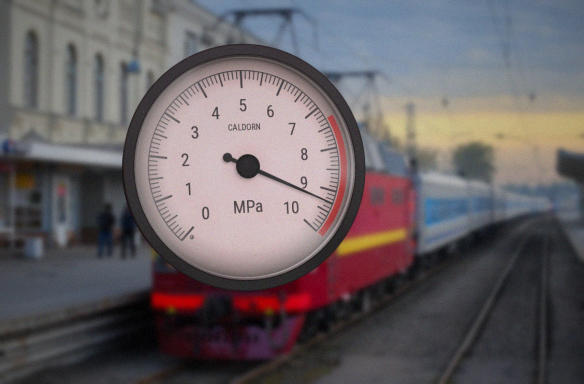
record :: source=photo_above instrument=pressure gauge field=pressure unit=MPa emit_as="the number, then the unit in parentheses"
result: 9.3 (MPa)
